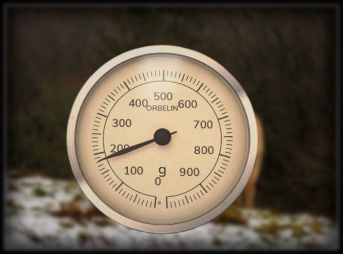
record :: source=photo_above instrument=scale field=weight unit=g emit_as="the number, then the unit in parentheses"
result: 180 (g)
